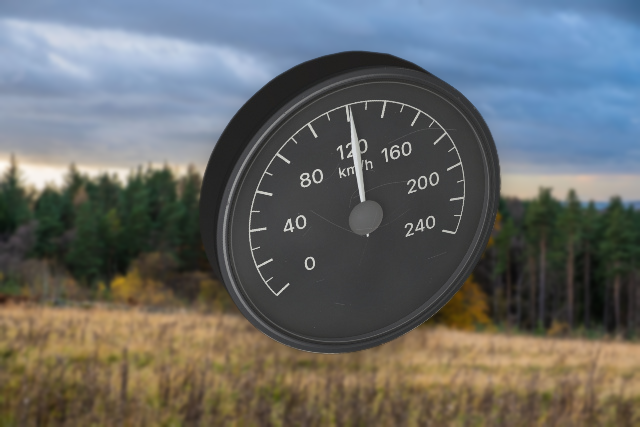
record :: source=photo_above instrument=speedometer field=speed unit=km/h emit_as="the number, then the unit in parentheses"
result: 120 (km/h)
